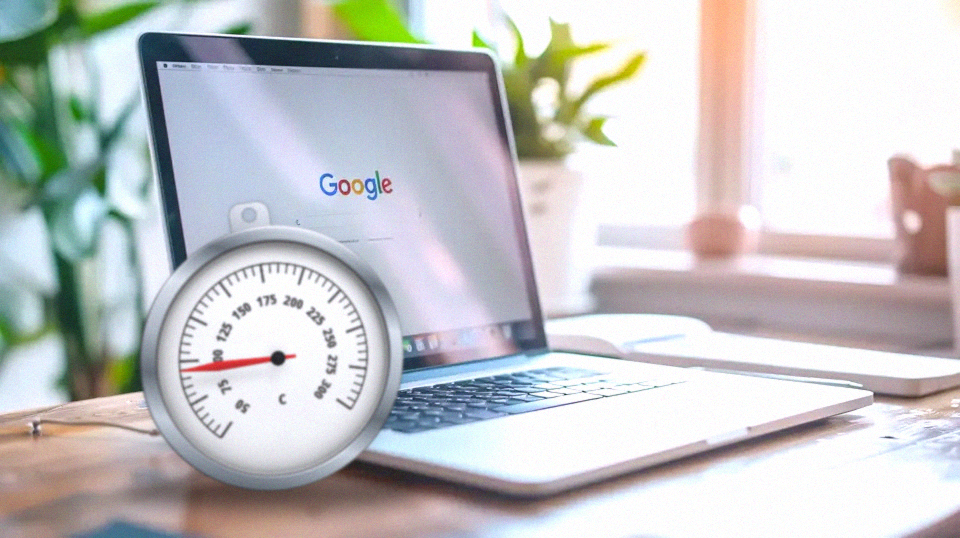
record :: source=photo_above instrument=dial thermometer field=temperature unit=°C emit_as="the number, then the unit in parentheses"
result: 95 (°C)
